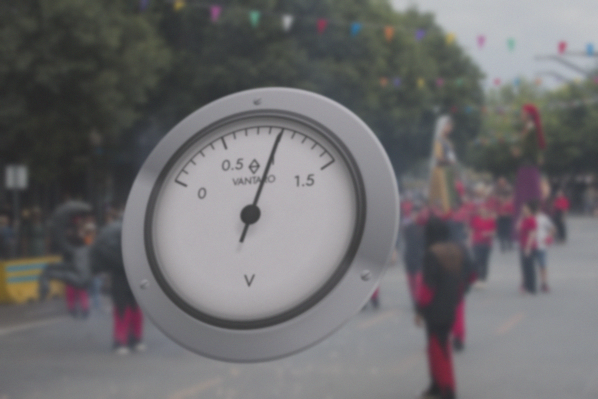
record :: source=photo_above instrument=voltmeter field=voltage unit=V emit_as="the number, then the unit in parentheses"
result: 1 (V)
